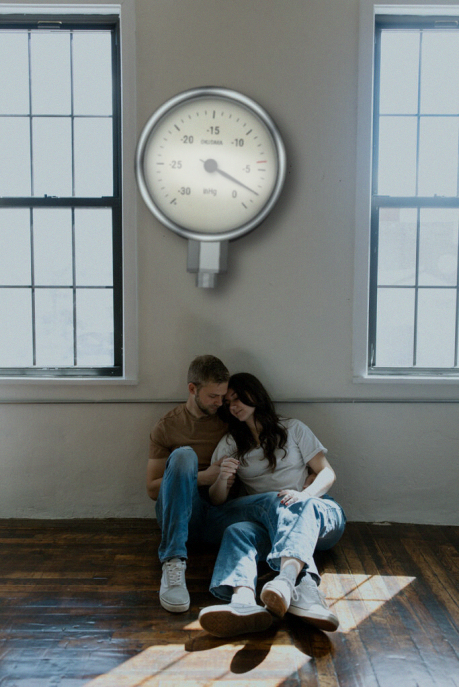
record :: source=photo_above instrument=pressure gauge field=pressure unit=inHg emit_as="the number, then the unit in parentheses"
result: -2 (inHg)
